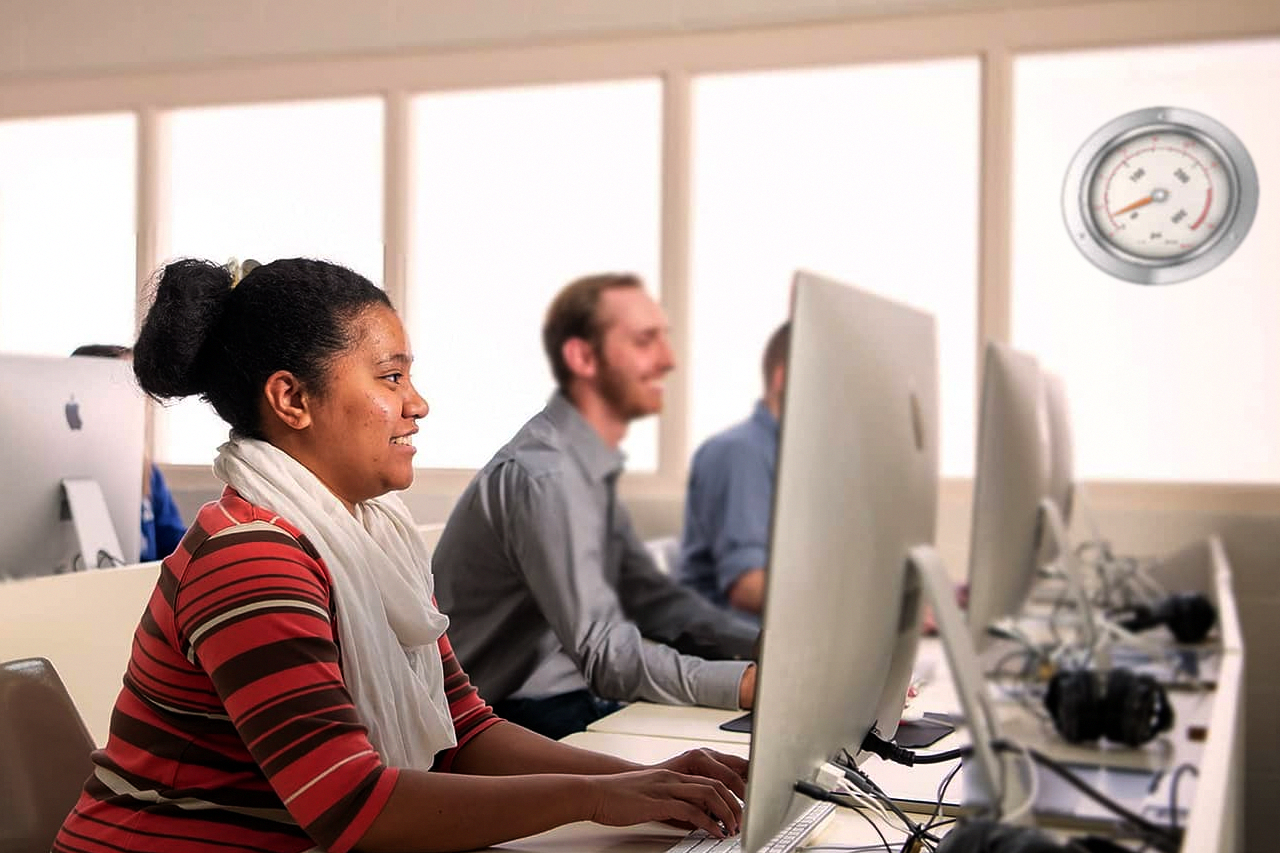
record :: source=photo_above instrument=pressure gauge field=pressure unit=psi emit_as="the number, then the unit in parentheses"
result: 20 (psi)
